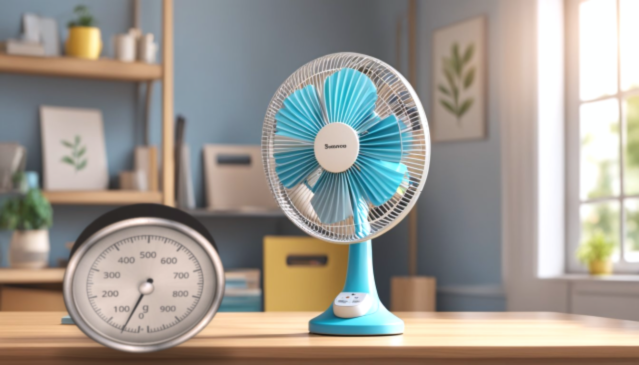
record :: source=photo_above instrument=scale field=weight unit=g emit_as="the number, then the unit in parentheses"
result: 50 (g)
